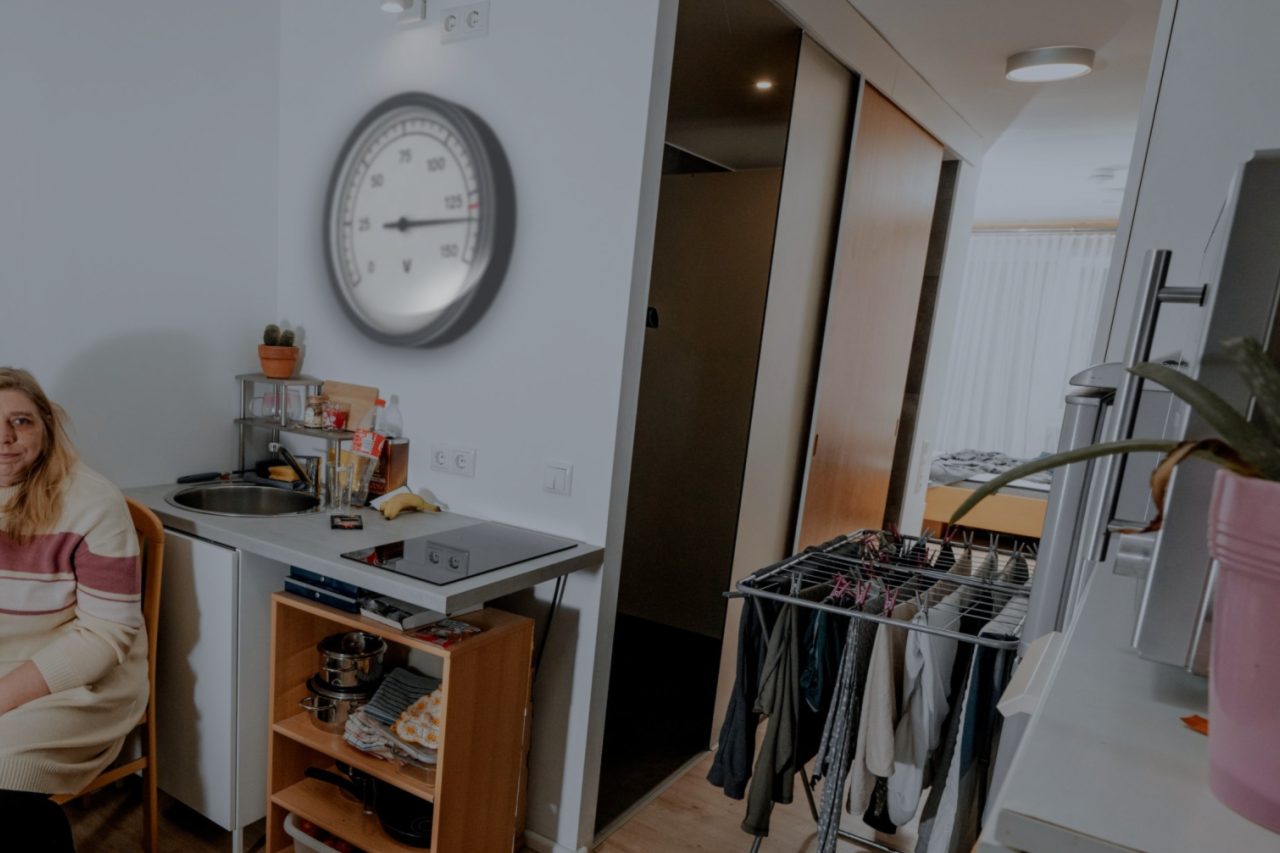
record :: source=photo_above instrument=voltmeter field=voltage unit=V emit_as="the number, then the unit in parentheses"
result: 135 (V)
